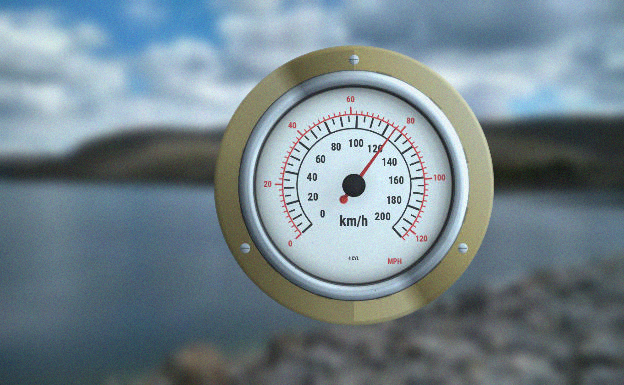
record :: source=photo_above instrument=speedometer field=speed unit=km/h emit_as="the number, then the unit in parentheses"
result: 125 (km/h)
